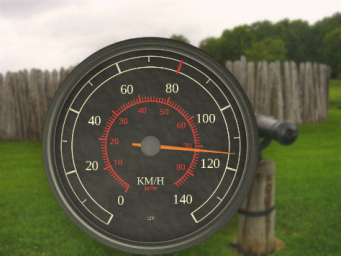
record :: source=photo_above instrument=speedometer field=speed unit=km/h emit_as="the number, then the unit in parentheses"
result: 115 (km/h)
